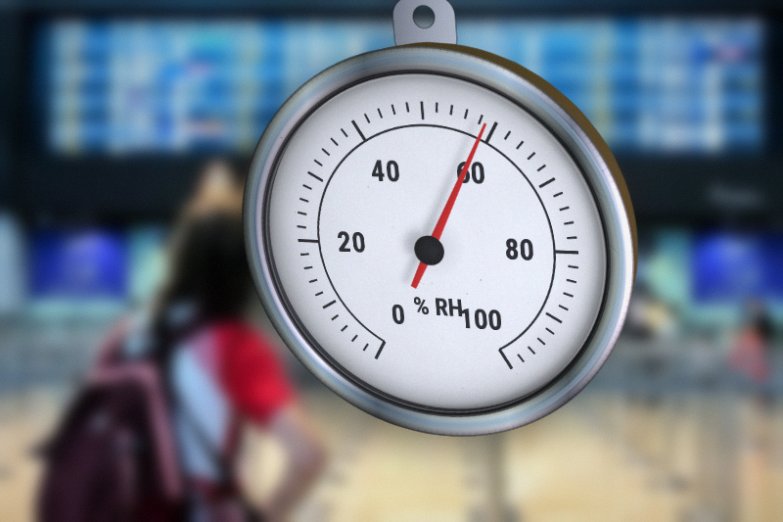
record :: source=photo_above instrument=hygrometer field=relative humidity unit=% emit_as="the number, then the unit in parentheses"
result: 59 (%)
